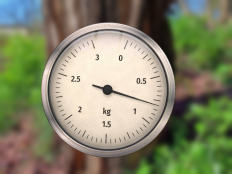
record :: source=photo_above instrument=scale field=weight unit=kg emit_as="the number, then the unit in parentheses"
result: 0.8 (kg)
